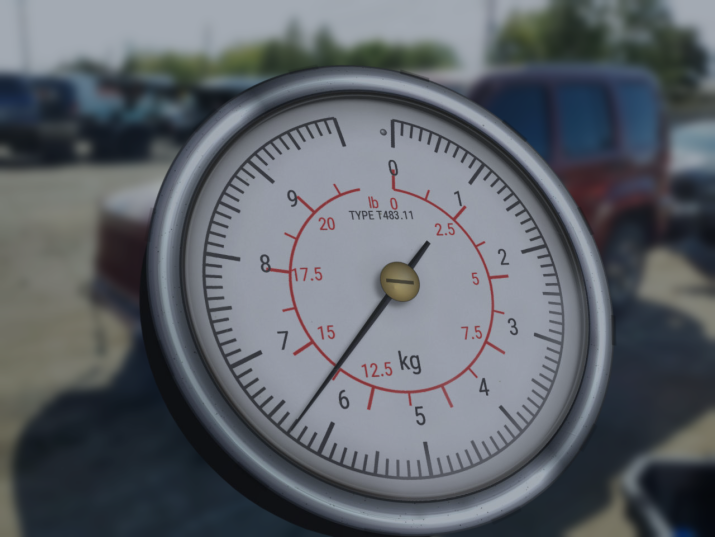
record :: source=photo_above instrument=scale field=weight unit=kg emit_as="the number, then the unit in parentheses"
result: 6.3 (kg)
